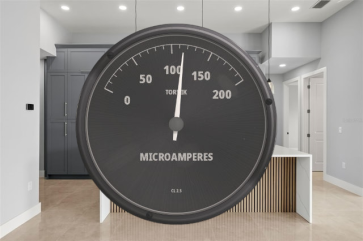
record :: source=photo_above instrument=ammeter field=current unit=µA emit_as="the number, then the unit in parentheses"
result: 115 (µA)
